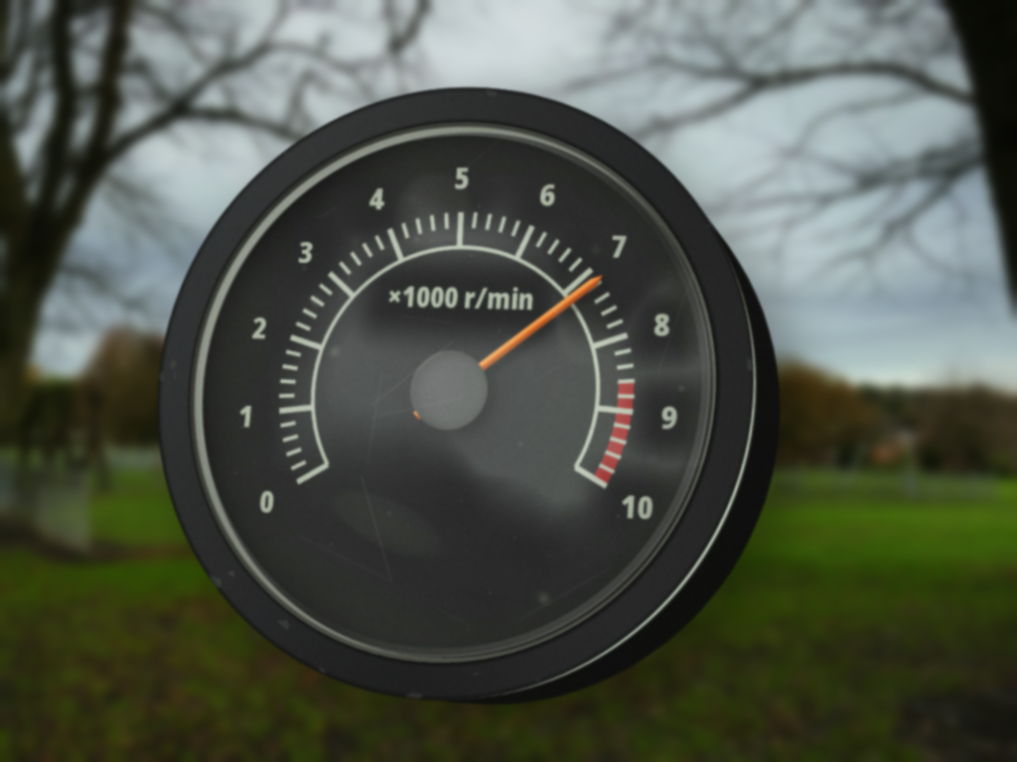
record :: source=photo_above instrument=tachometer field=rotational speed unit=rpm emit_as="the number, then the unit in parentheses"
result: 7200 (rpm)
